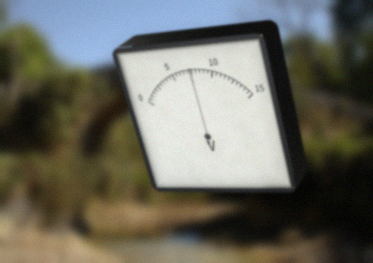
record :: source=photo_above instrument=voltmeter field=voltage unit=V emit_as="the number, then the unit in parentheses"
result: 7.5 (V)
